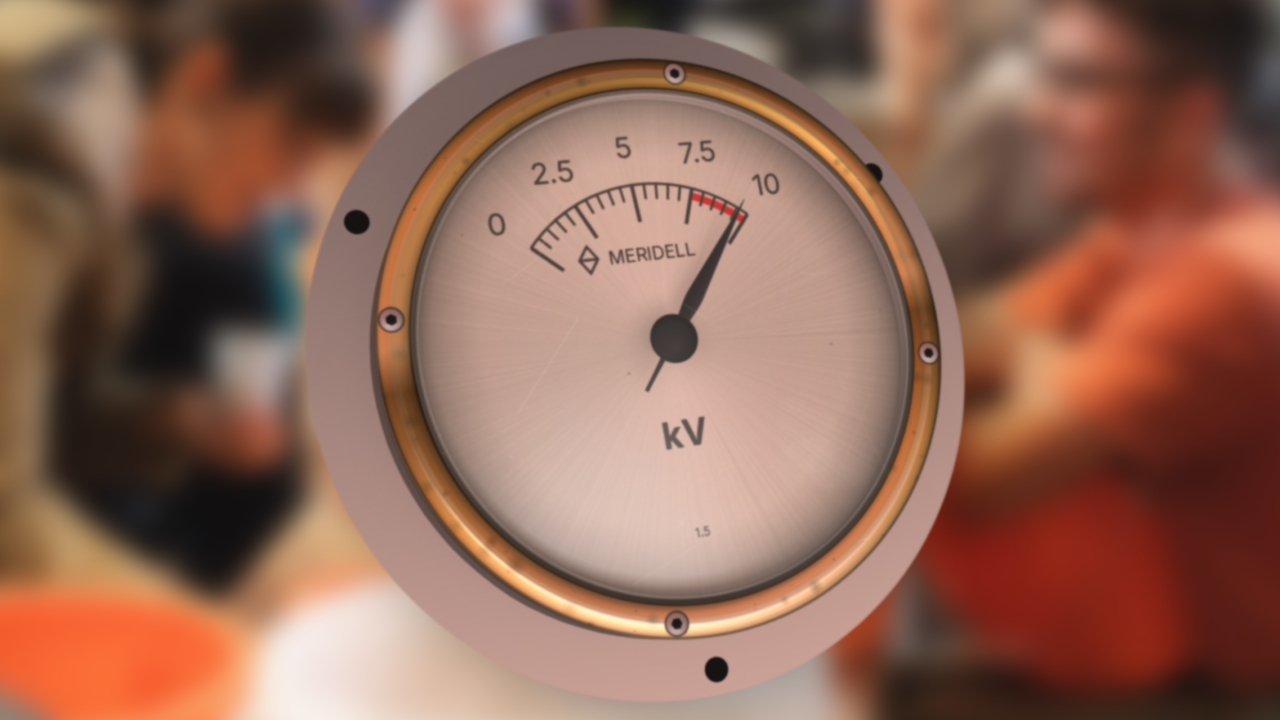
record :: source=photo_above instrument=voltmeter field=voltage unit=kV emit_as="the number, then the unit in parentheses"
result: 9.5 (kV)
